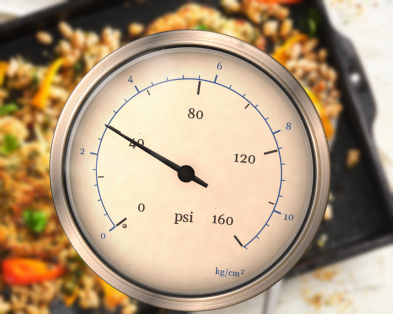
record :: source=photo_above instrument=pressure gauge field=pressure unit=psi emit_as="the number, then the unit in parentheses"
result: 40 (psi)
